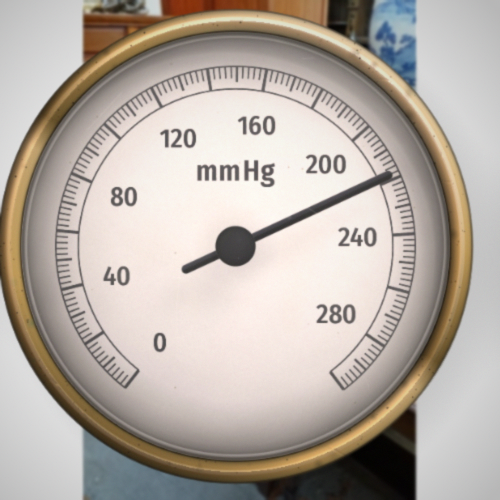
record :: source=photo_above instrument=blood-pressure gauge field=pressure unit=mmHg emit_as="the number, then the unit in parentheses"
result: 218 (mmHg)
